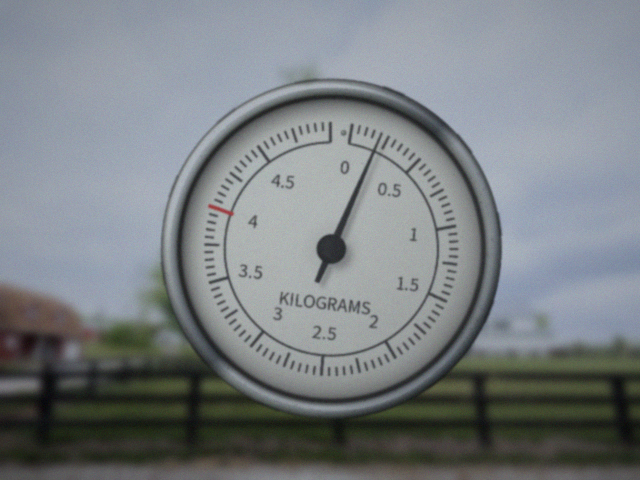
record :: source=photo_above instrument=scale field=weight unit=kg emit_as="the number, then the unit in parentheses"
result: 0.2 (kg)
